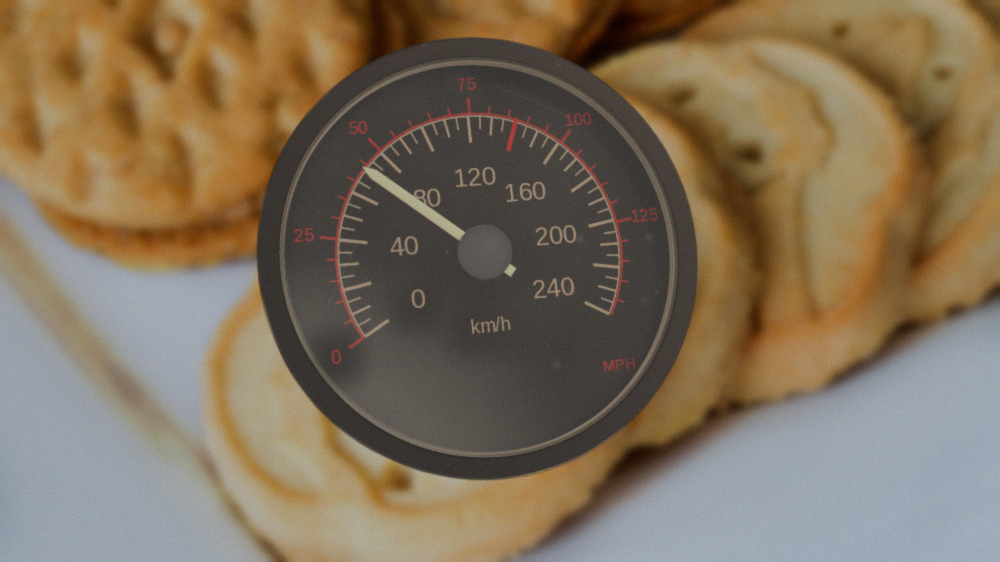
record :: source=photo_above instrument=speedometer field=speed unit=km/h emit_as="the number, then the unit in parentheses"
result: 70 (km/h)
